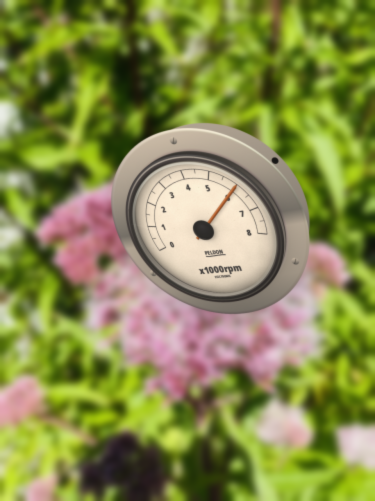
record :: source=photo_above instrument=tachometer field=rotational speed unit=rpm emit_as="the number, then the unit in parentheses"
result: 6000 (rpm)
